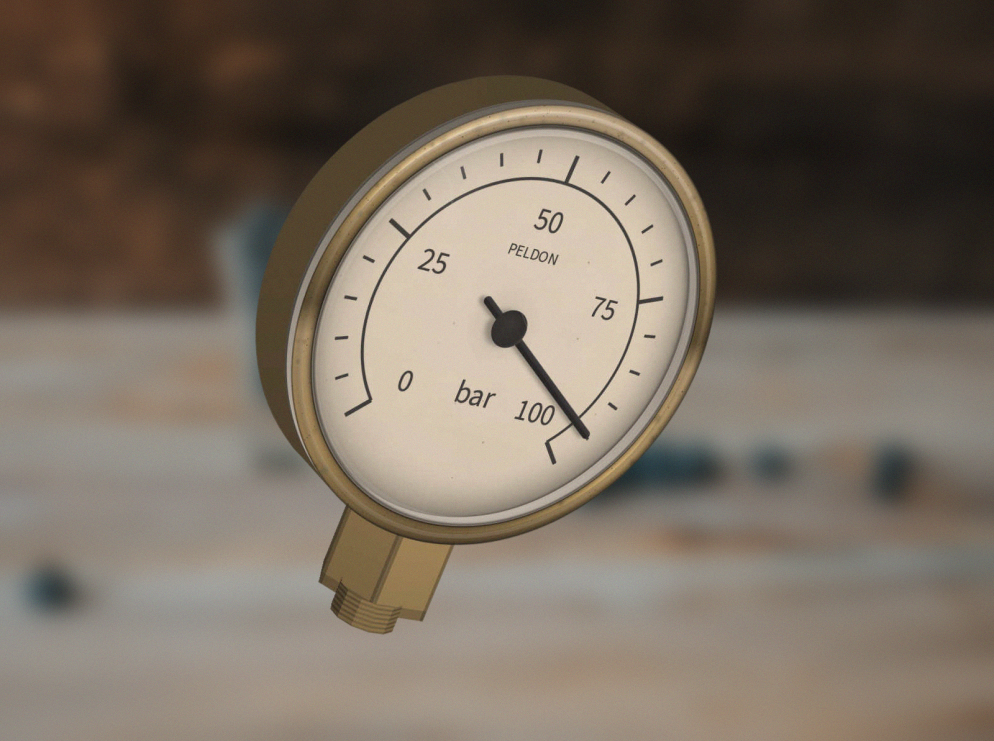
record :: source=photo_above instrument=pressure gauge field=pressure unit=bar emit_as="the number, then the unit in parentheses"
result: 95 (bar)
